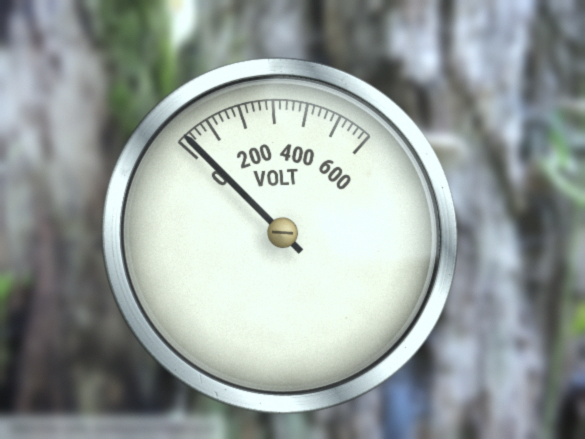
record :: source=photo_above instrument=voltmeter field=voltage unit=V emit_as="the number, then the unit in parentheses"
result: 20 (V)
